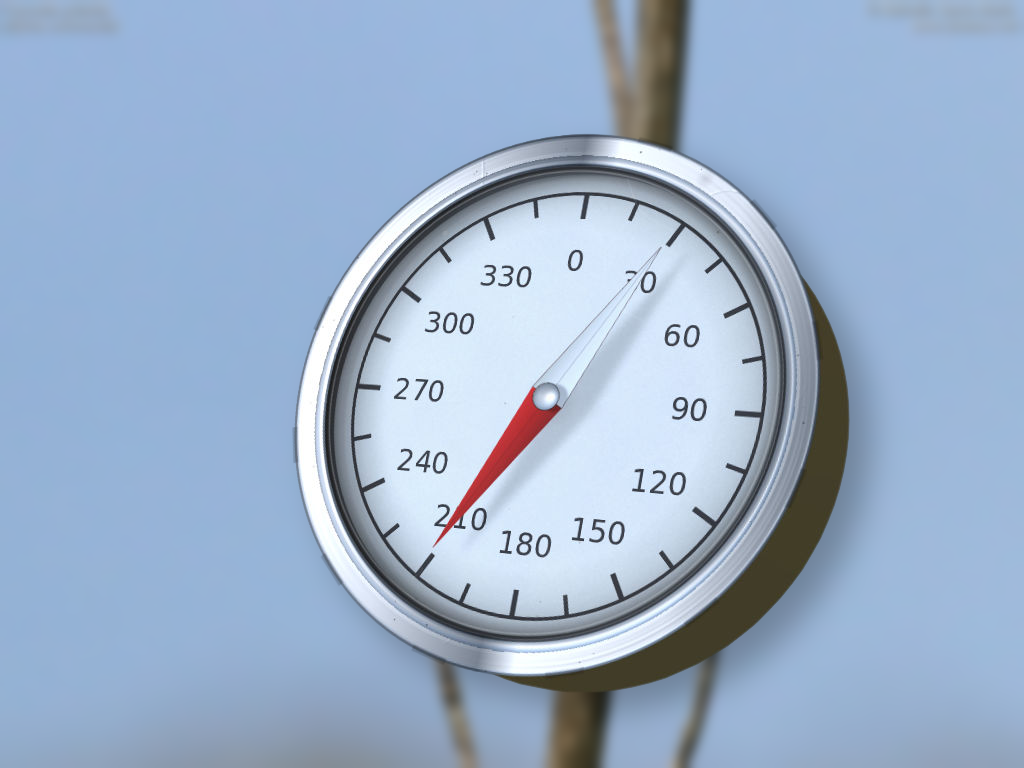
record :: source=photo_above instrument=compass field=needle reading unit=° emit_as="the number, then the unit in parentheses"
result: 210 (°)
